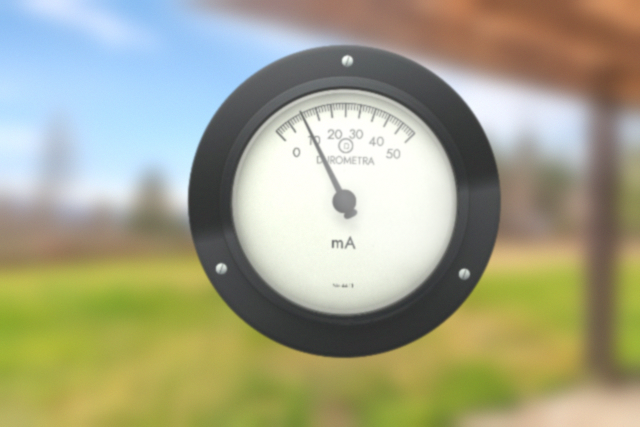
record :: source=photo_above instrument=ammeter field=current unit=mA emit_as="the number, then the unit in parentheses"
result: 10 (mA)
